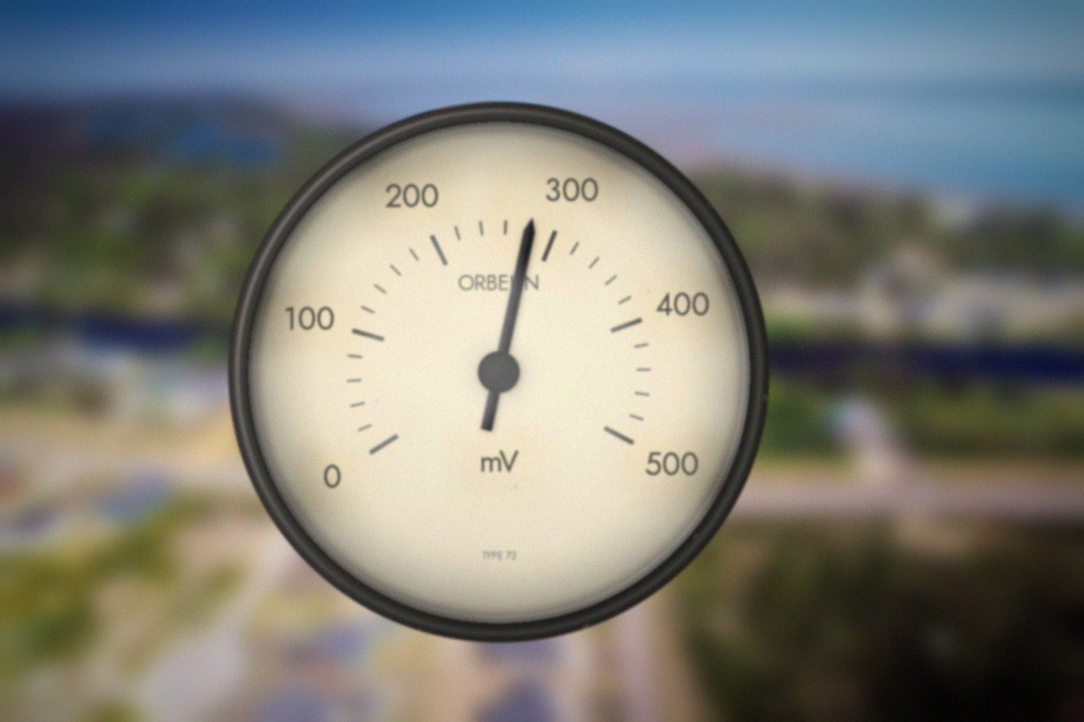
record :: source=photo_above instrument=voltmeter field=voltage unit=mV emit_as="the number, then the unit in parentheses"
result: 280 (mV)
